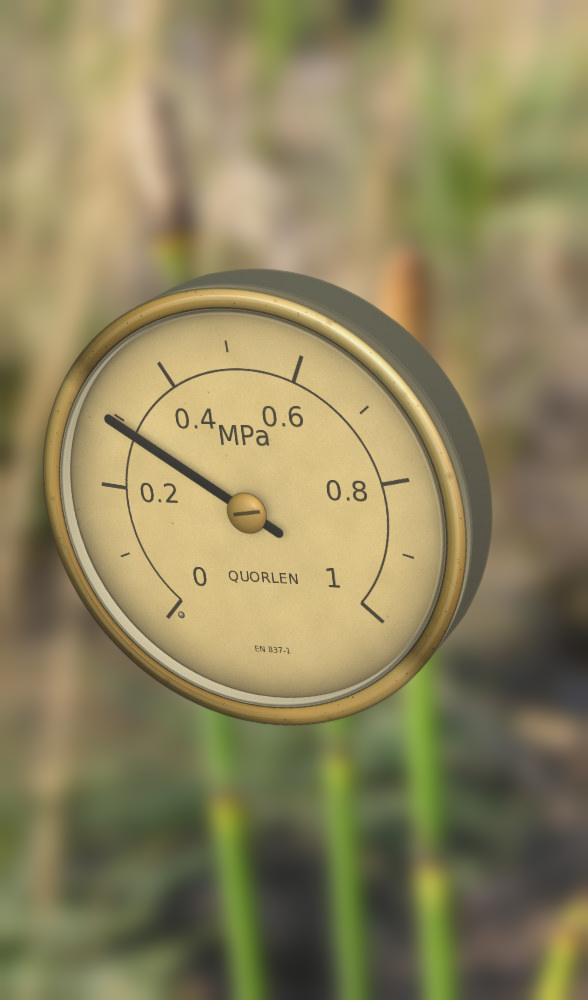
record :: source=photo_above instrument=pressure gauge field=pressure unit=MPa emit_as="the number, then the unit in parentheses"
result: 0.3 (MPa)
